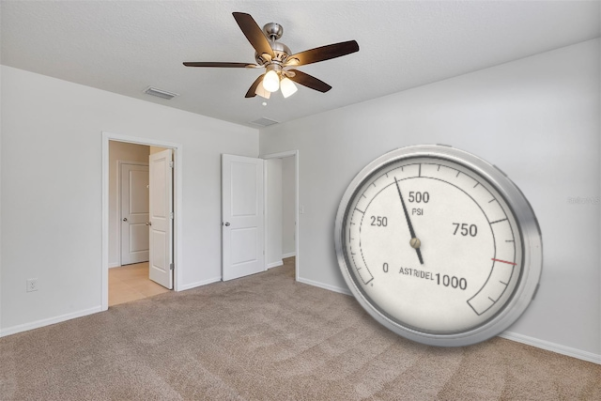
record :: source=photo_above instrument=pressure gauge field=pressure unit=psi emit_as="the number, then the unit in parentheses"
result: 425 (psi)
